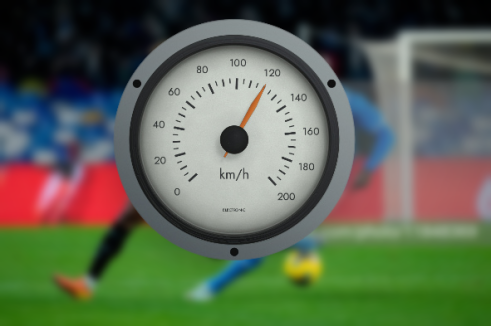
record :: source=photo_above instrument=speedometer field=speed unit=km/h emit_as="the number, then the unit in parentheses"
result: 120 (km/h)
